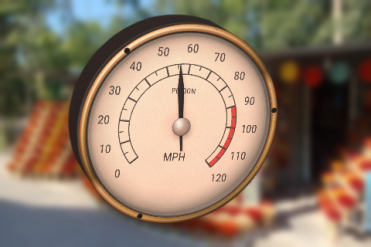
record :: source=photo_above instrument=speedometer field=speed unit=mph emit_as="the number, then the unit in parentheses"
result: 55 (mph)
